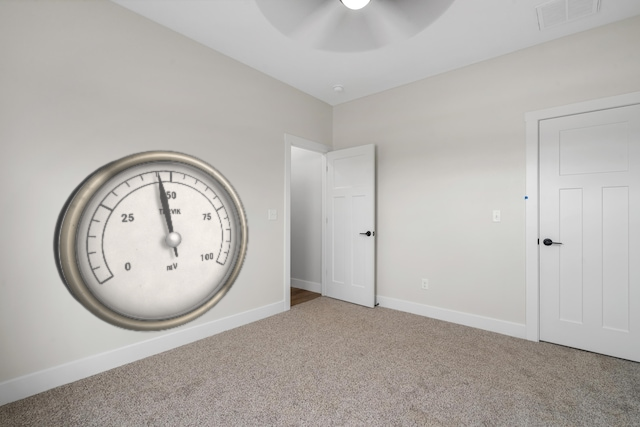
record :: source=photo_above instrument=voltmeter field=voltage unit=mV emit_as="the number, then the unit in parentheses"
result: 45 (mV)
